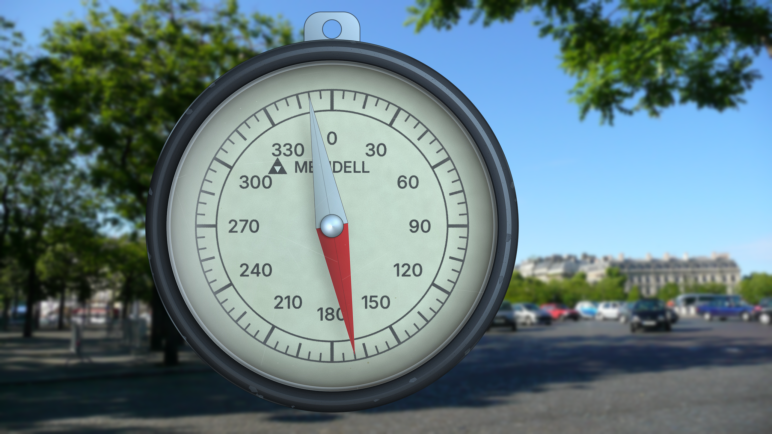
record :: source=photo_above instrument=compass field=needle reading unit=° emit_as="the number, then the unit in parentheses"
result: 170 (°)
